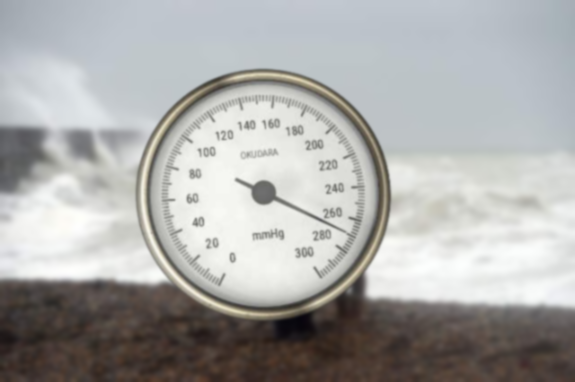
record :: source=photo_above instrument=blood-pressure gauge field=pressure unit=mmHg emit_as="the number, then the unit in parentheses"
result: 270 (mmHg)
